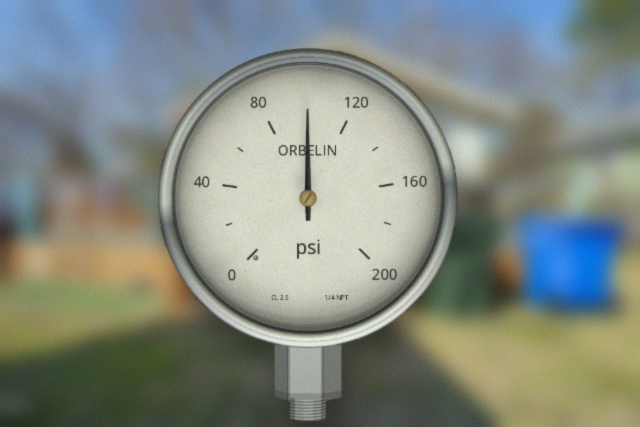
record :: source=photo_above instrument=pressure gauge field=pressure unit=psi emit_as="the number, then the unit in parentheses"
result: 100 (psi)
